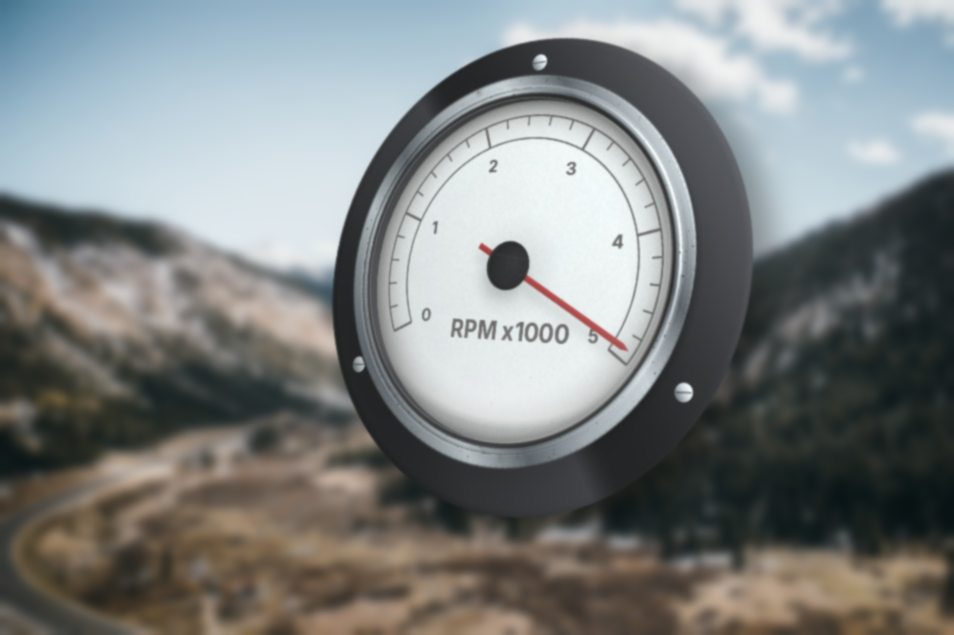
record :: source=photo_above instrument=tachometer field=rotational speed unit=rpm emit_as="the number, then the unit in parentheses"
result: 4900 (rpm)
